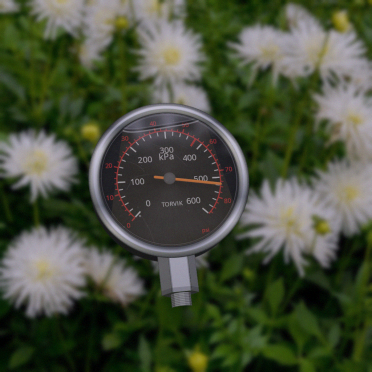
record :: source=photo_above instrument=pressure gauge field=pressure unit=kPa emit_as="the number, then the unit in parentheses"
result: 520 (kPa)
